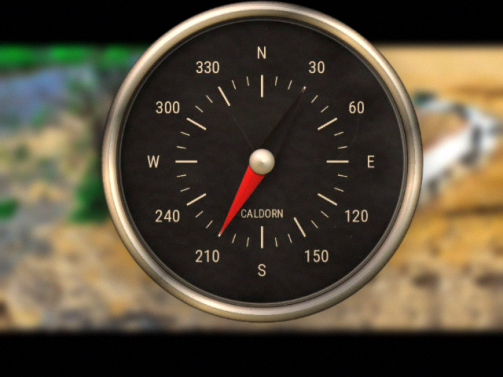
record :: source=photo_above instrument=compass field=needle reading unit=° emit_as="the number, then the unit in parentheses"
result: 210 (°)
